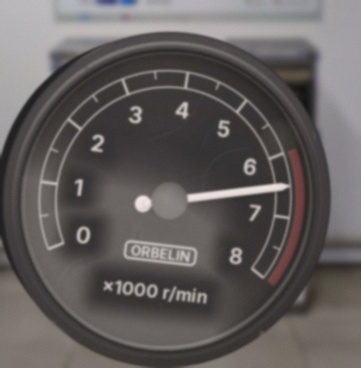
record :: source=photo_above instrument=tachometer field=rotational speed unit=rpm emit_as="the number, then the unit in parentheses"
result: 6500 (rpm)
